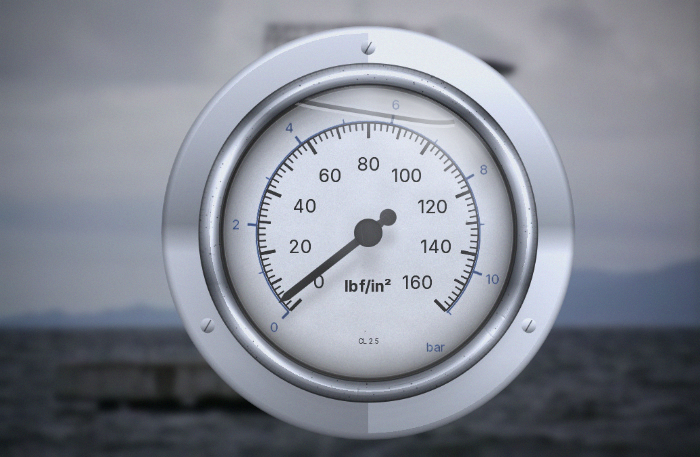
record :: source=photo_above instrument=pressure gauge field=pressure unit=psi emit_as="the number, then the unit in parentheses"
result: 4 (psi)
